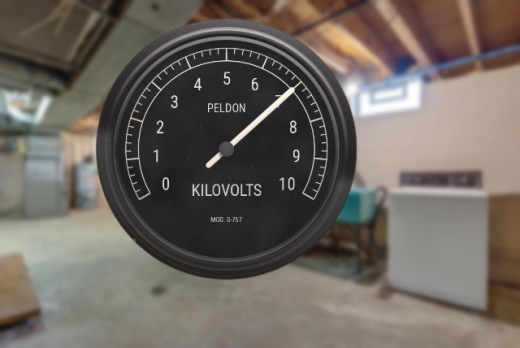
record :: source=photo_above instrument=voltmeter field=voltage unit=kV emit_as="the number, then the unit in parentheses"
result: 7 (kV)
